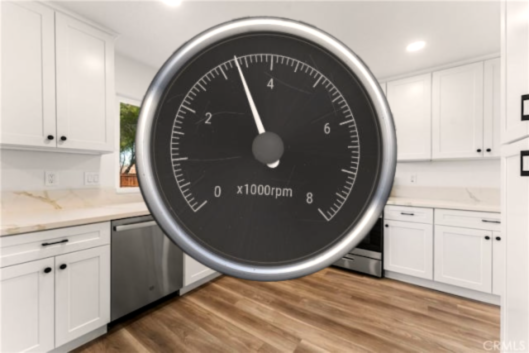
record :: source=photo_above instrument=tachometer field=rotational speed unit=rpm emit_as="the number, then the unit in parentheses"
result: 3300 (rpm)
